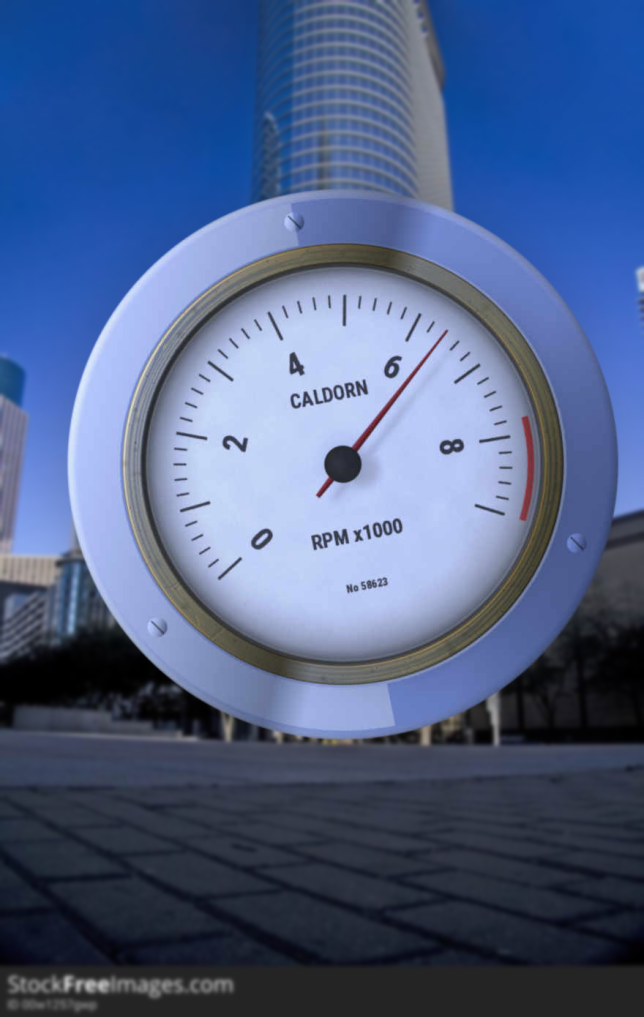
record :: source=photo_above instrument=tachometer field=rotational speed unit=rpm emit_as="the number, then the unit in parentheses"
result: 6400 (rpm)
